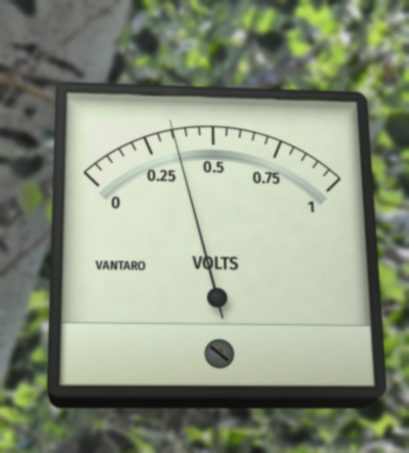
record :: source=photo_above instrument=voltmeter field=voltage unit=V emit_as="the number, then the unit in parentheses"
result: 0.35 (V)
